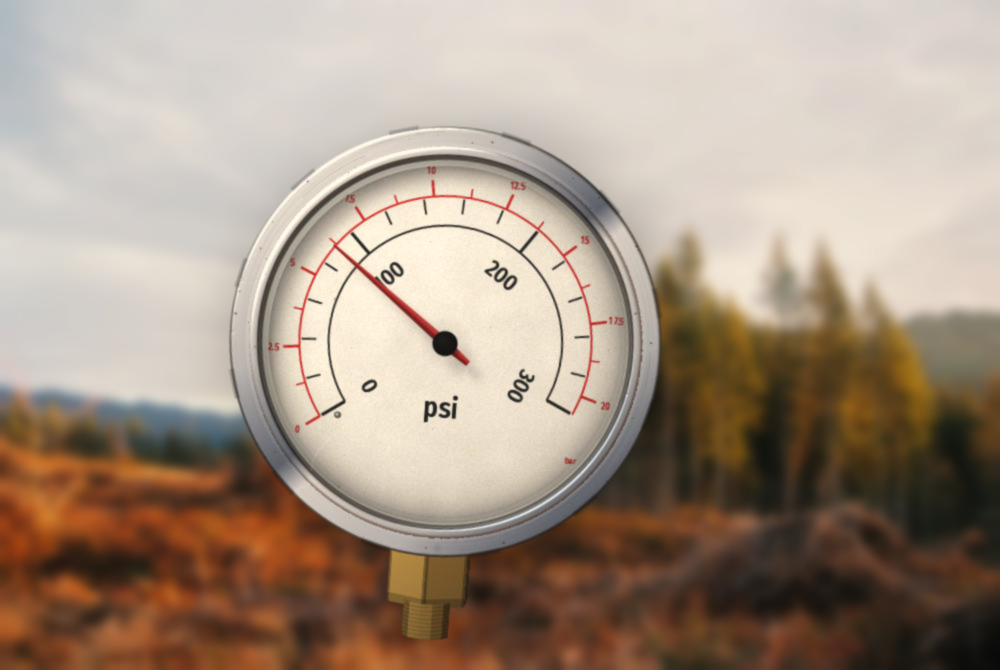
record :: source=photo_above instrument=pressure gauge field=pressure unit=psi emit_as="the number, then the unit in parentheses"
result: 90 (psi)
